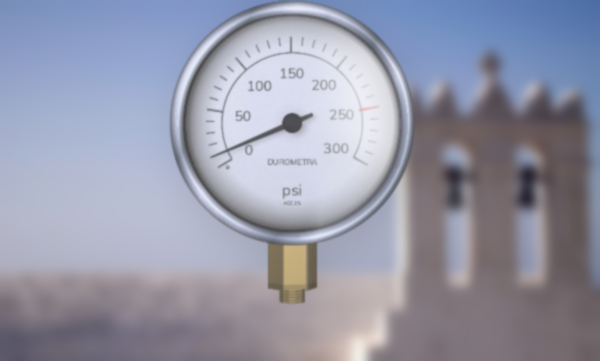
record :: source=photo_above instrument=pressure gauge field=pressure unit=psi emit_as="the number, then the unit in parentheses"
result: 10 (psi)
